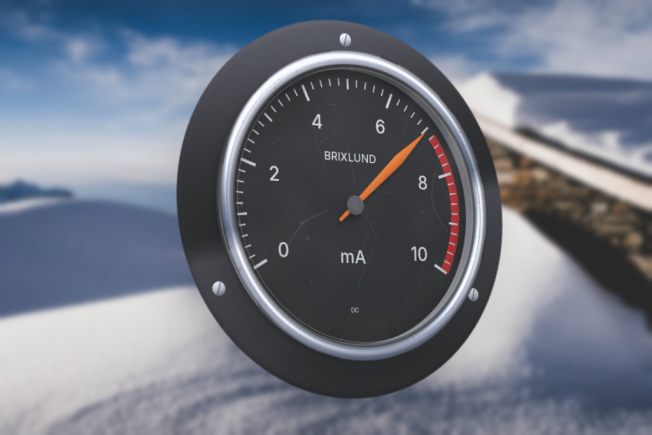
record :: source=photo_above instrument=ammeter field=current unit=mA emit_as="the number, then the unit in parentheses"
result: 7 (mA)
